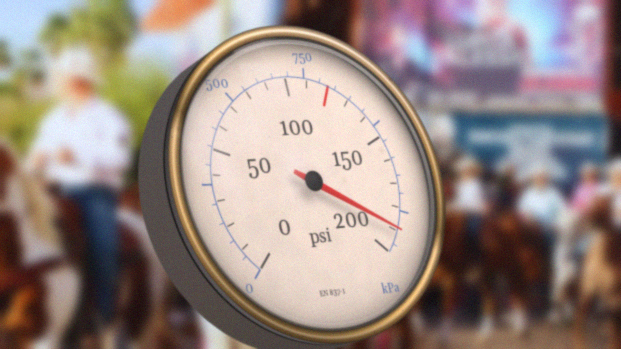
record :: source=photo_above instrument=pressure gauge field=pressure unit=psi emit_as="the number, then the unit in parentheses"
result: 190 (psi)
